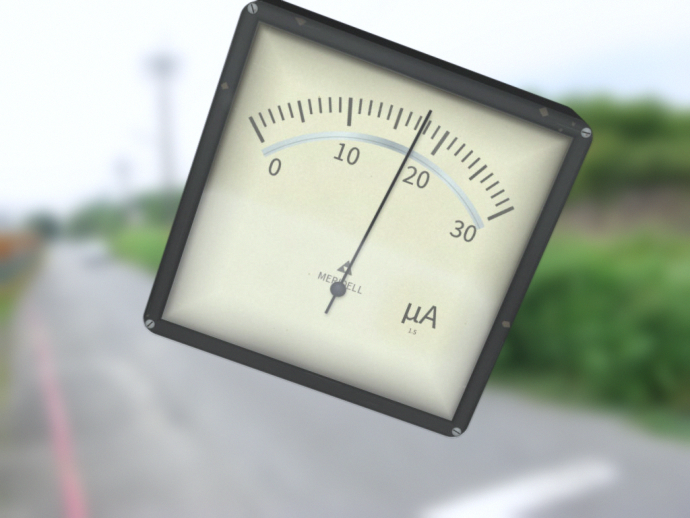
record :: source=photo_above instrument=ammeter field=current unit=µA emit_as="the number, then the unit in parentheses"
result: 17.5 (µA)
